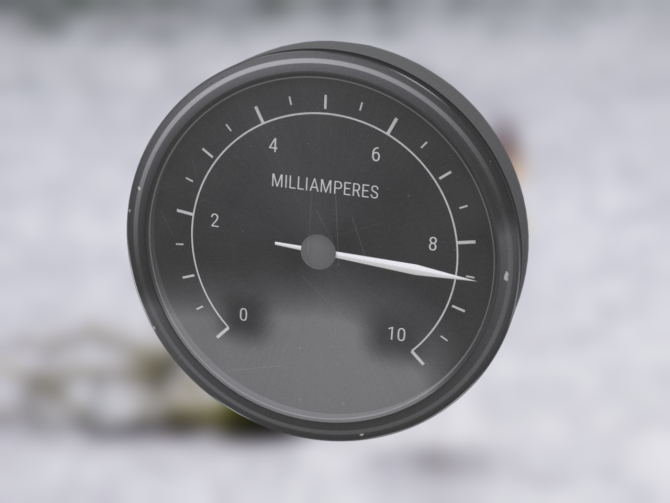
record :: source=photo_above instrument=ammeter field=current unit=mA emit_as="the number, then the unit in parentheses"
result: 8.5 (mA)
